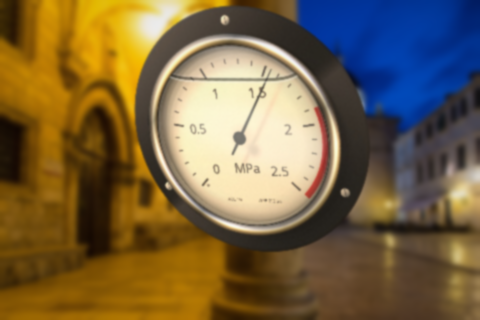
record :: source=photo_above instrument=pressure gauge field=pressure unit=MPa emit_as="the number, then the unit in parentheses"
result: 1.55 (MPa)
